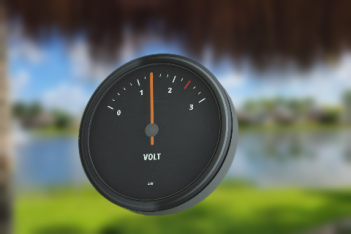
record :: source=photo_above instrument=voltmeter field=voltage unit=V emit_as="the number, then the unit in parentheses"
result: 1.4 (V)
